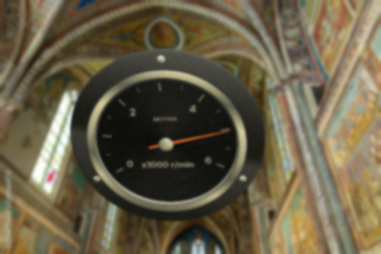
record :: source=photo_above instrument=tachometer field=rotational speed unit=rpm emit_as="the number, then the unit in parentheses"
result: 5000 (rpm)
